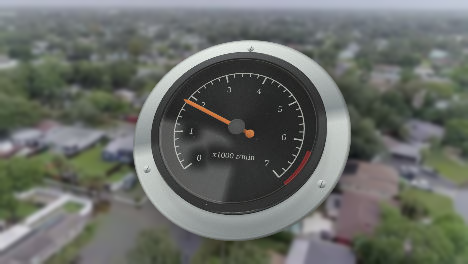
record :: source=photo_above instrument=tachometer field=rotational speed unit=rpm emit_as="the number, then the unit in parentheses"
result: 1800 (rpm)
